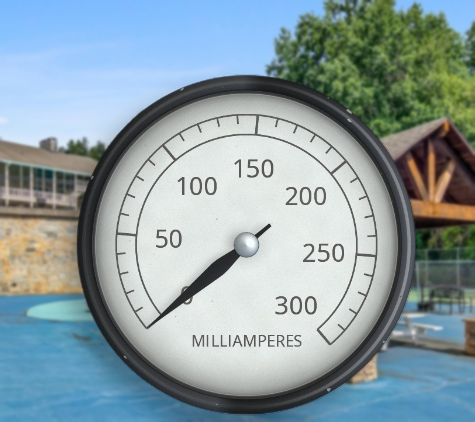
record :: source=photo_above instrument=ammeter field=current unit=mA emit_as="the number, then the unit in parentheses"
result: 0 (mA)
